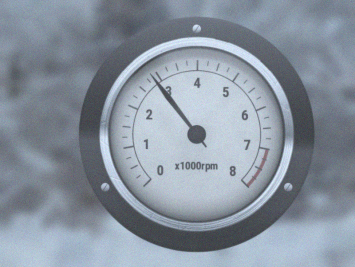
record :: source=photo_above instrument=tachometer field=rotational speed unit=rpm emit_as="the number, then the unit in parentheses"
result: 2875 (rpm)
